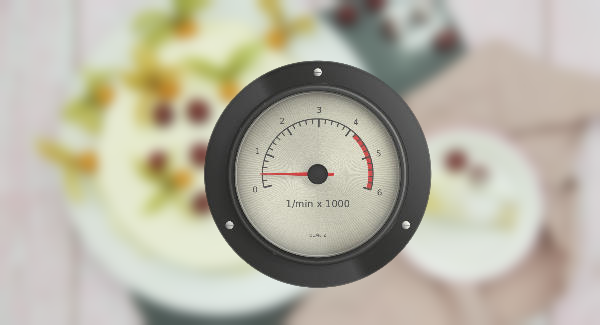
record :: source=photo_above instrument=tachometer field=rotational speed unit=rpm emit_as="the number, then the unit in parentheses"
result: 400 (rpm)
